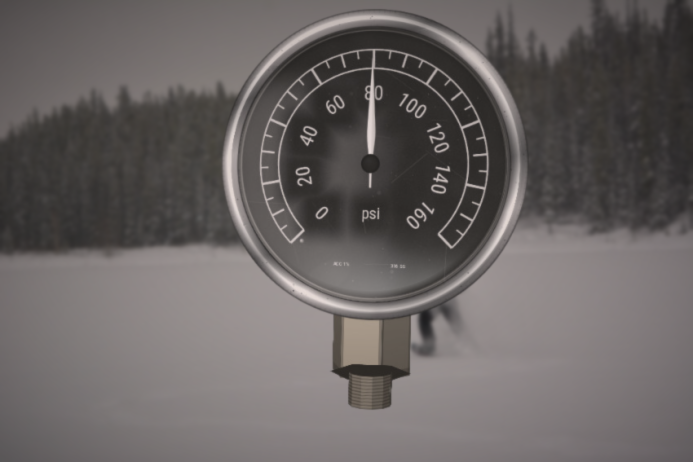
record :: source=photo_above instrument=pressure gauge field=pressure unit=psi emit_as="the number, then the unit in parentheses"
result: 80 (psi)
